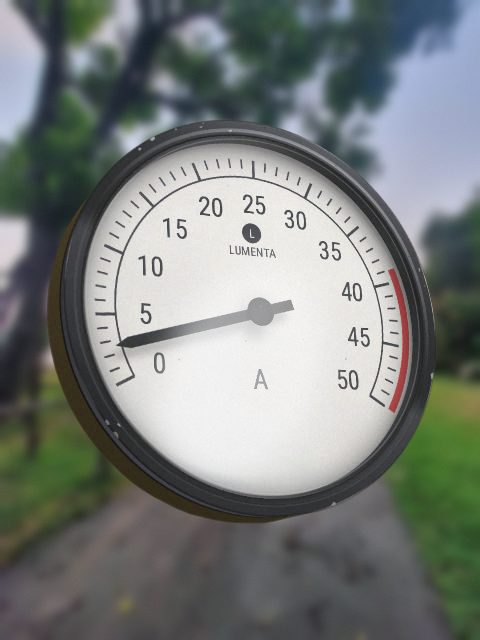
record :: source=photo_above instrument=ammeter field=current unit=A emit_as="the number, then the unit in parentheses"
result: 2.5 (A)
